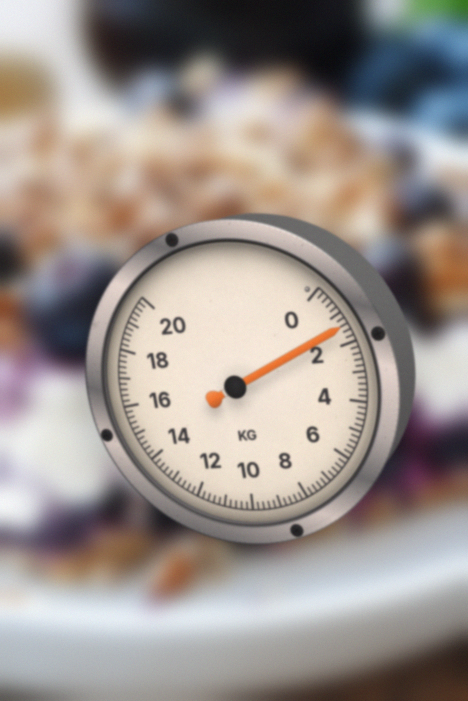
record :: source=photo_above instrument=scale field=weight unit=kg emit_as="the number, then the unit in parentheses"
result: 1.4 (kg)
